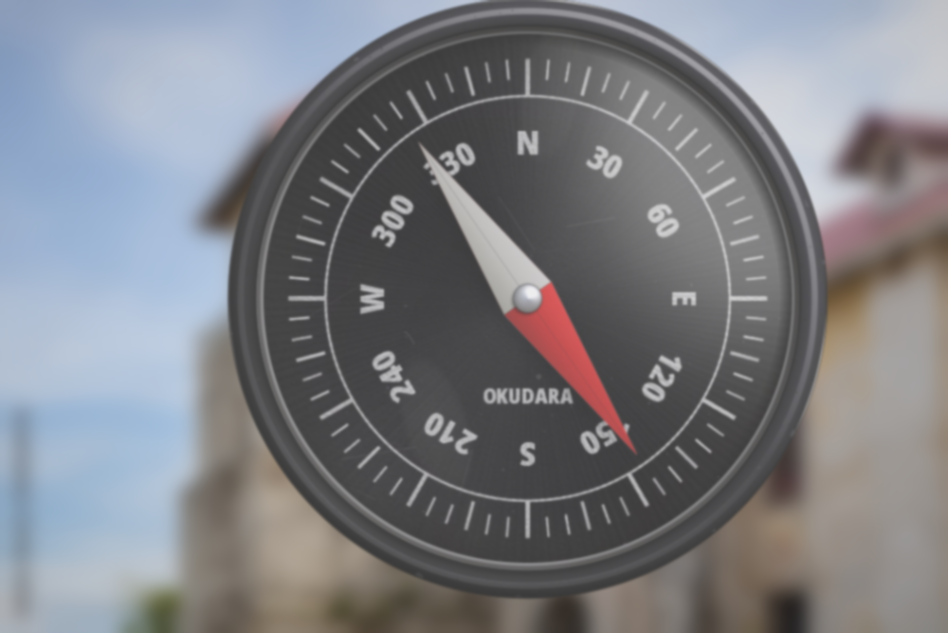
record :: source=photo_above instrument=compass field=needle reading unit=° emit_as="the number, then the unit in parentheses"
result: 145 (°)
